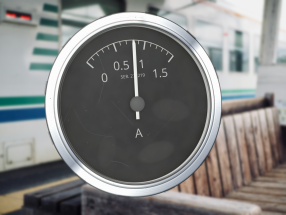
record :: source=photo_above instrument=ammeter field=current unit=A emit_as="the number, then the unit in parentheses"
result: 0.8 (A)
